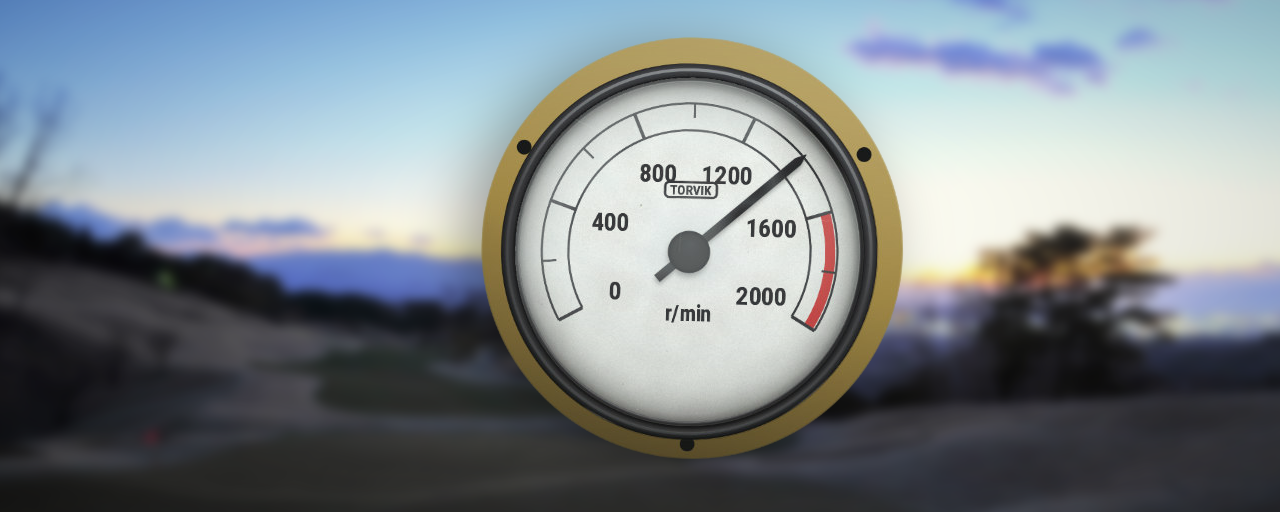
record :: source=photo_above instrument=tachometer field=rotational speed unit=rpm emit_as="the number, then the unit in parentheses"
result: 1400 (rpm)
